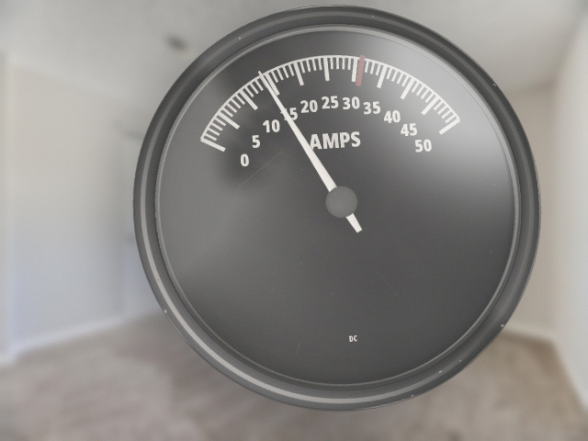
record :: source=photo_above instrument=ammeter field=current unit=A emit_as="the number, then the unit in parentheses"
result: 14 (A)
